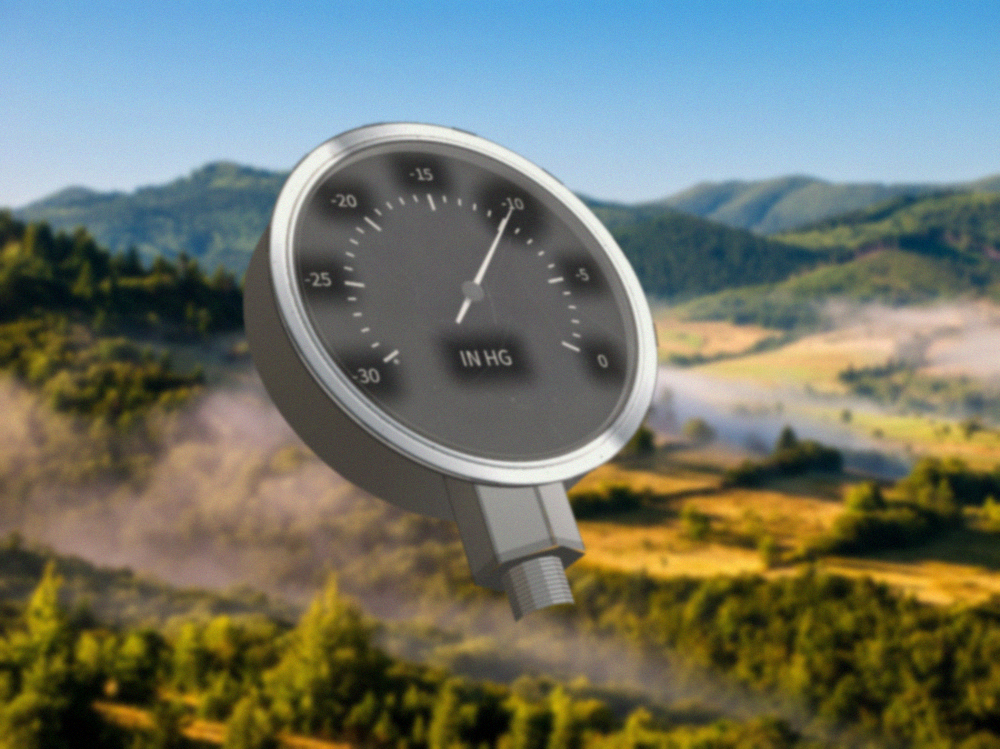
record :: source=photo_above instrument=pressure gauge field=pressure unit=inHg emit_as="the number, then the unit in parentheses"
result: -10 (inHg)
